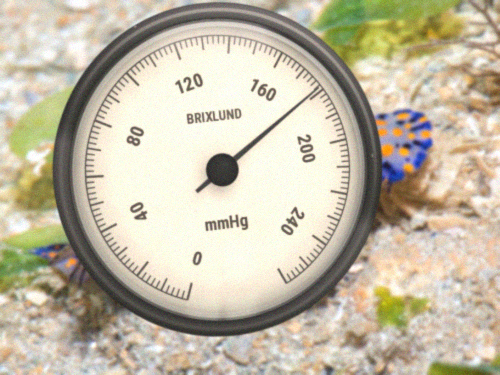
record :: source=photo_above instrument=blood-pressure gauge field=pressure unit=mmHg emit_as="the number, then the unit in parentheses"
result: 178 (mmHg)
